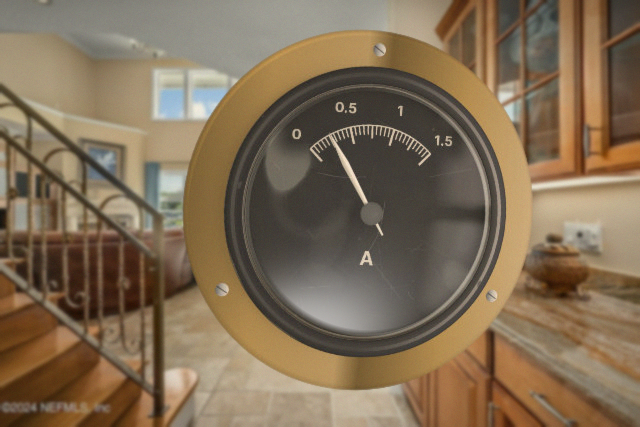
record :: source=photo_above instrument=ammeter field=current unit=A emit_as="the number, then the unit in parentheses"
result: 0.25 (A)
